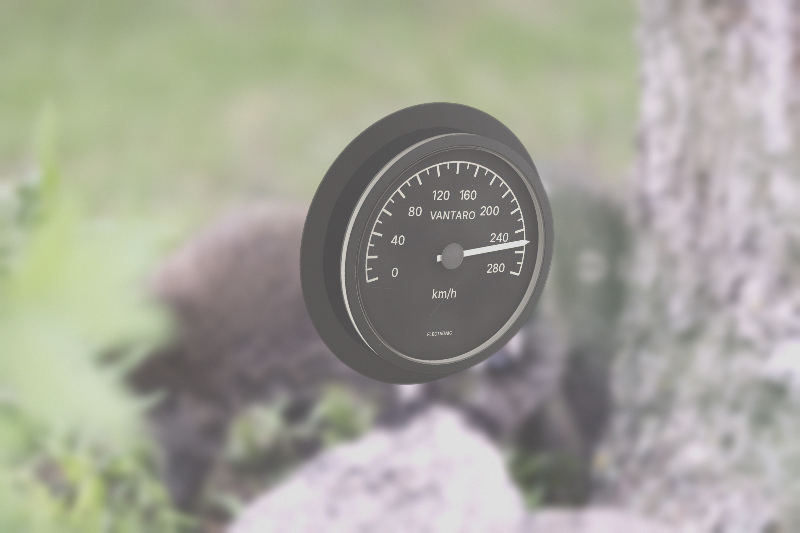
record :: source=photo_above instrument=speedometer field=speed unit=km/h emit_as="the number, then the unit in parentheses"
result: 250 (km/h)
